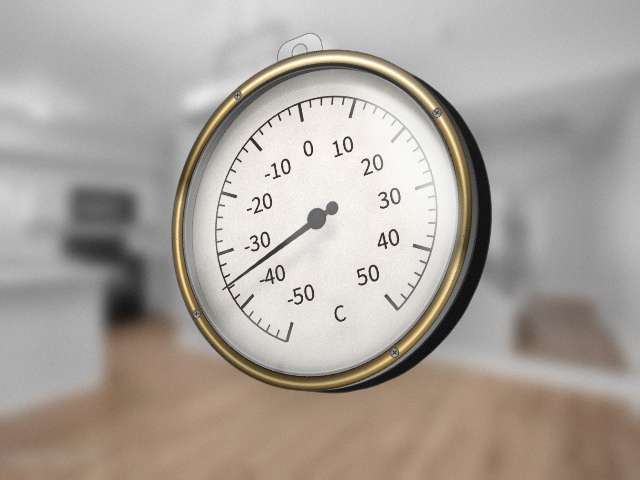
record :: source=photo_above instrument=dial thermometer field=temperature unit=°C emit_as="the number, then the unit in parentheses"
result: -36 (°C)
